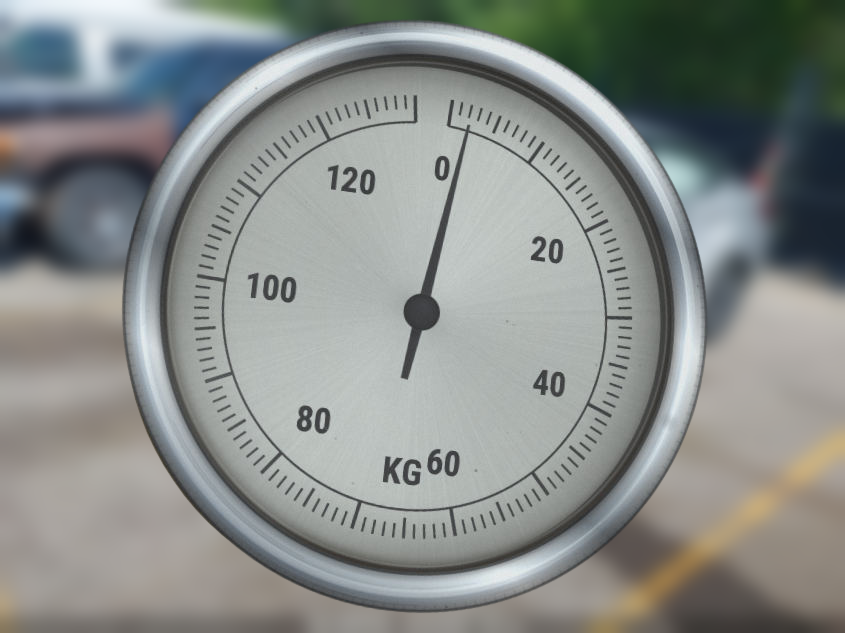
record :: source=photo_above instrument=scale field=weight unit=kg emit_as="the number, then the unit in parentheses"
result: 2 (kg)
